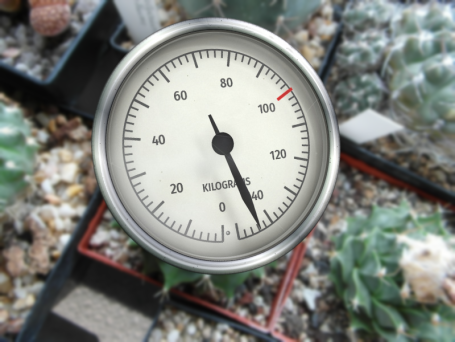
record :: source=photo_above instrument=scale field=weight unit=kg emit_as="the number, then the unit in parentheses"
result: 144 (kg)
